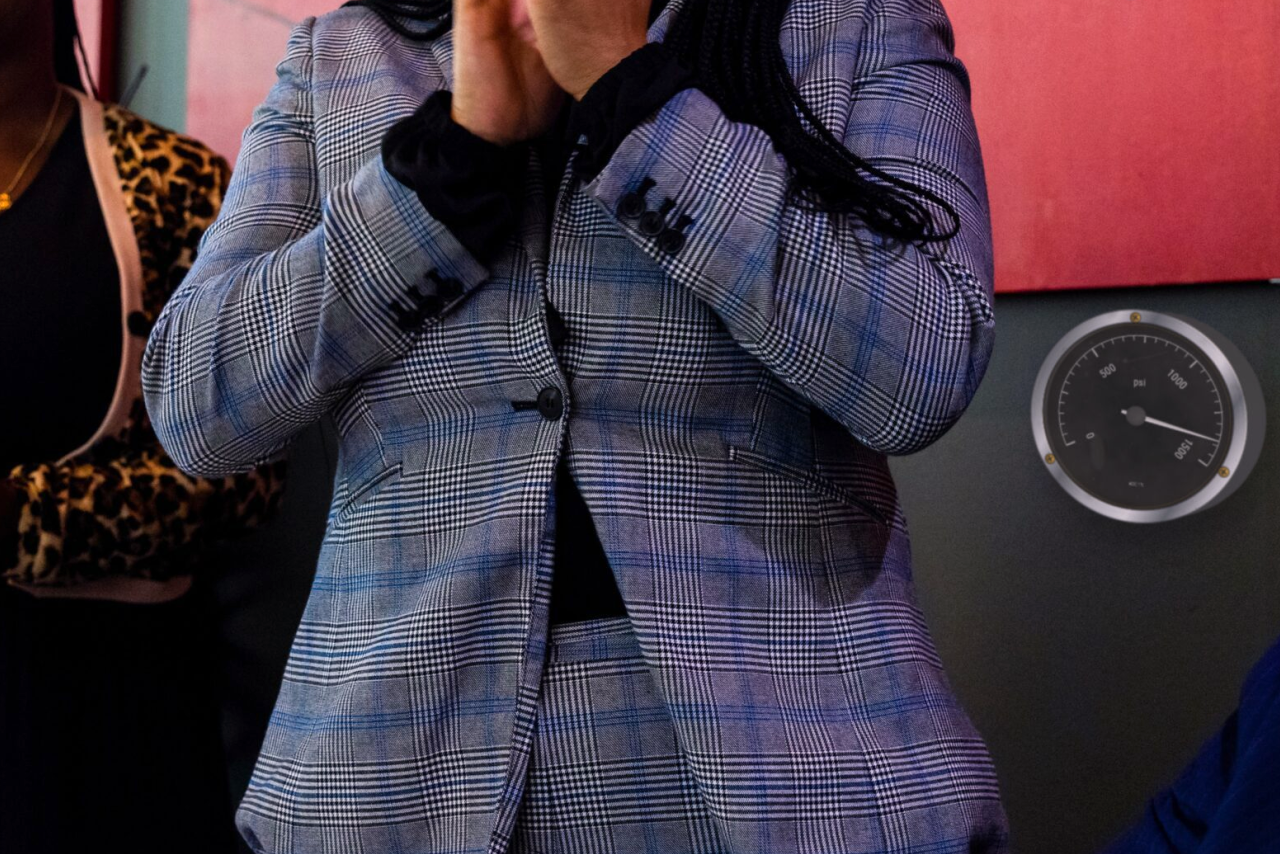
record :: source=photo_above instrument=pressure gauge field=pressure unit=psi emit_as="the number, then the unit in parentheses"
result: 1375 (psi)
